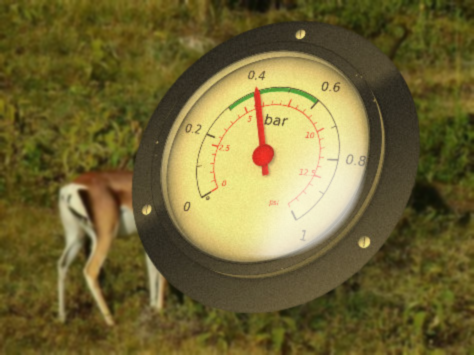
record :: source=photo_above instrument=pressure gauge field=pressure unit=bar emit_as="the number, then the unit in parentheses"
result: 0.4 (bar)
